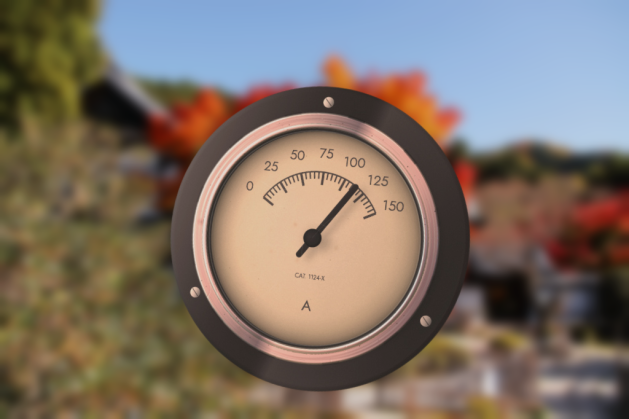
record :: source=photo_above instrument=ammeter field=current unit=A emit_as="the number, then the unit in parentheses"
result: 115 (A)
